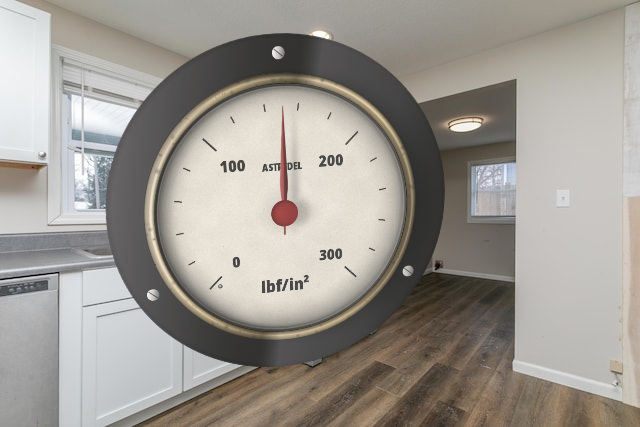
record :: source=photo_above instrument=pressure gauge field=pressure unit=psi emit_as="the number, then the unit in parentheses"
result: 150 (psi)
